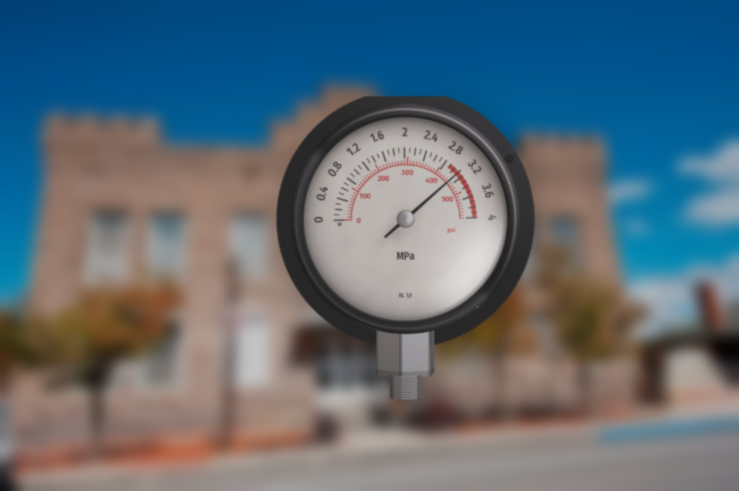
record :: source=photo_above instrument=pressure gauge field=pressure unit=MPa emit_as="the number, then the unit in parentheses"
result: 3.1 (MPa)
